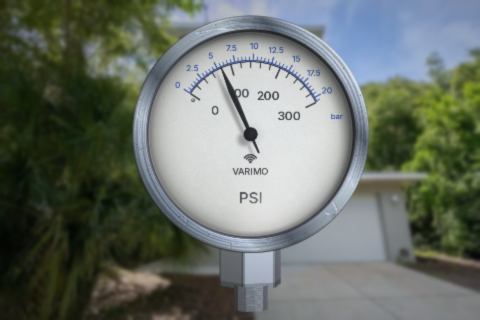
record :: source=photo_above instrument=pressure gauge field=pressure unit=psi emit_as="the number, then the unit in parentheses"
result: 80 (psi)
